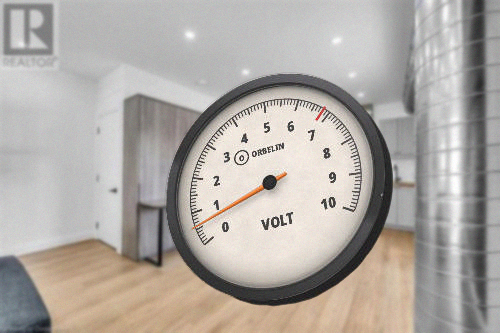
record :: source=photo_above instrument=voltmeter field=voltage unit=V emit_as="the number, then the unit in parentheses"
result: 0.5 (V)
